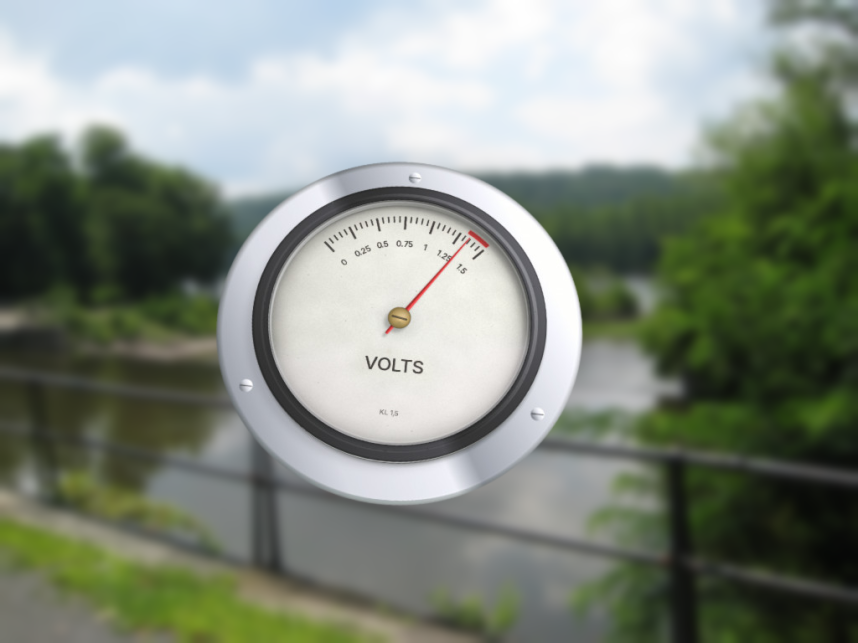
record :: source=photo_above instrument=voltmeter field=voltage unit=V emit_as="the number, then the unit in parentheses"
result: 1.35 (V)
